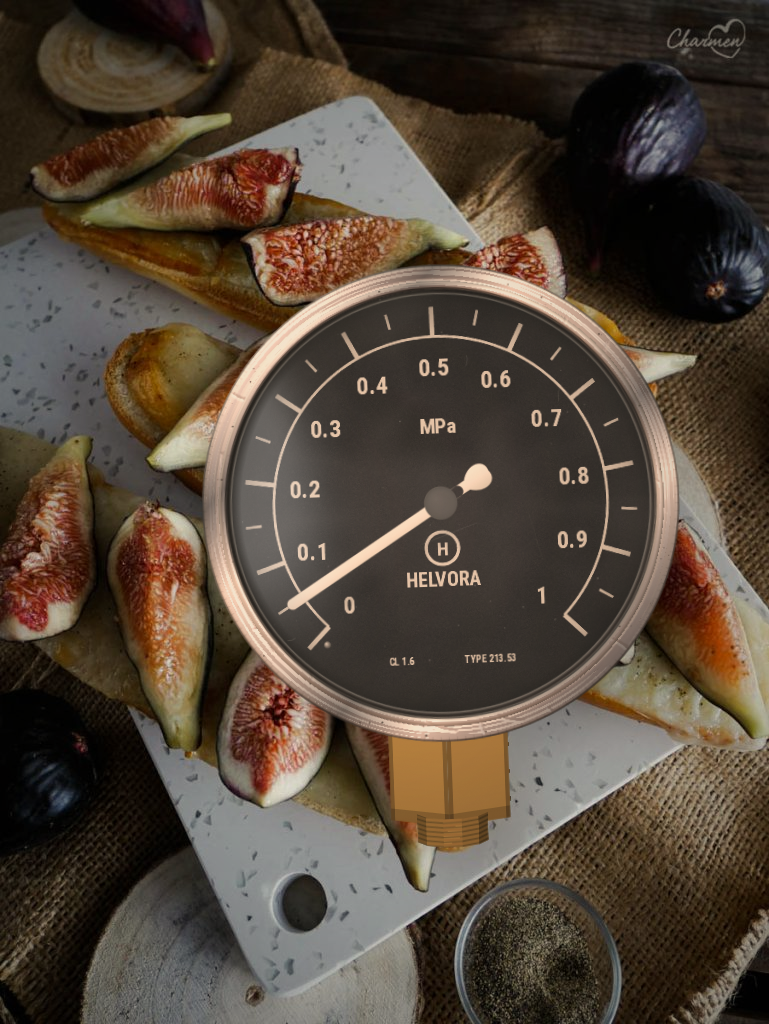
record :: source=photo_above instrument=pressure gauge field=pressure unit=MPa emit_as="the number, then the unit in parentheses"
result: 0.05 (MPa)
